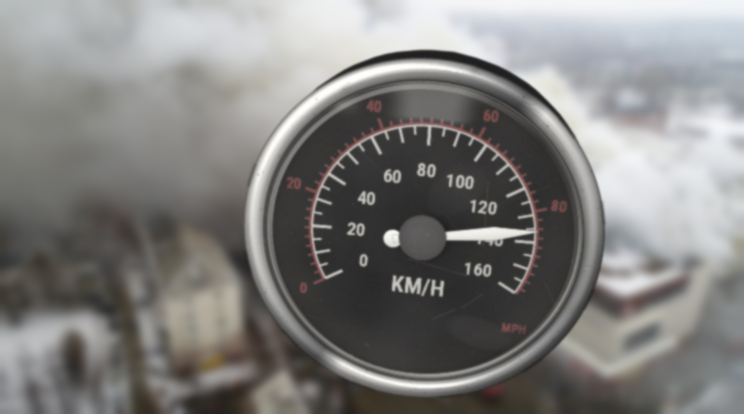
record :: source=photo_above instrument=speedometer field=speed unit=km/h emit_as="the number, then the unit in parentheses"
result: 135 (km/h)
